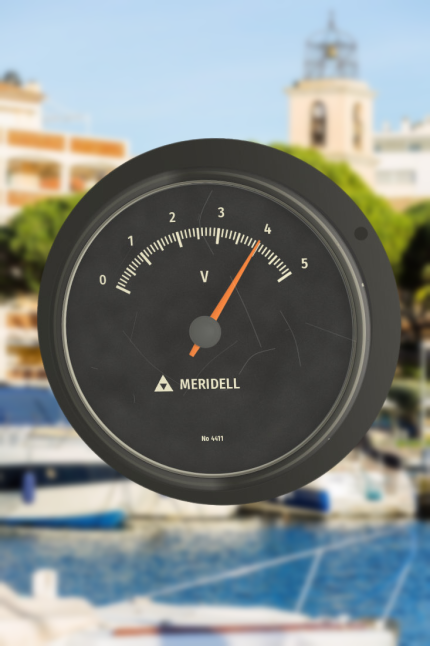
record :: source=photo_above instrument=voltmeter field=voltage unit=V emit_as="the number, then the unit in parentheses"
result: 4 (V)
